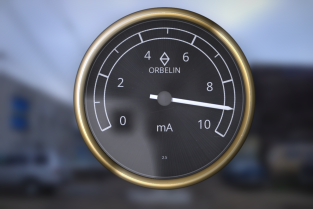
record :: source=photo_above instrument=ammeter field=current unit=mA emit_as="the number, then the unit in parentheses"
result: 9 (mA)
